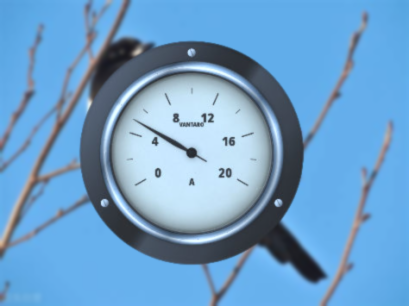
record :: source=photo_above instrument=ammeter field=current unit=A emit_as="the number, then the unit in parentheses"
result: 5 (A)
